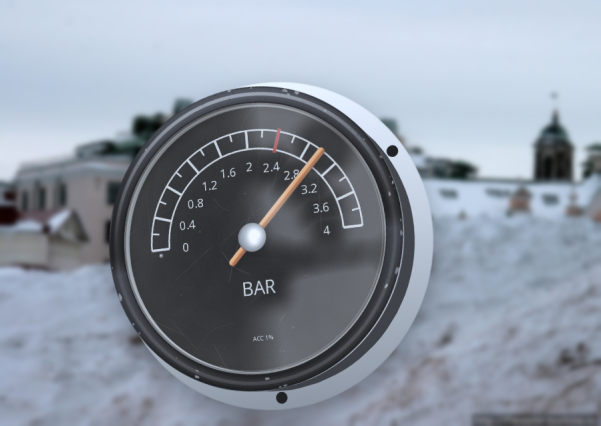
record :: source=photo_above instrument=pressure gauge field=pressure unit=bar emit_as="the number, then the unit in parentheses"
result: 3 (bar)
